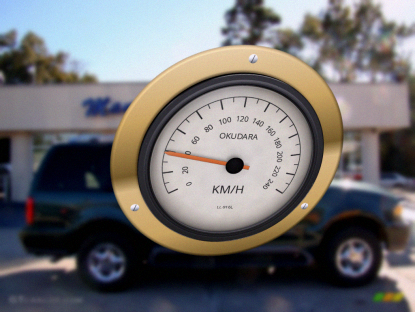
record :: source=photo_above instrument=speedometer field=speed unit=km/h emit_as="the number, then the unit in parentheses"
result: 40 (km/h)
